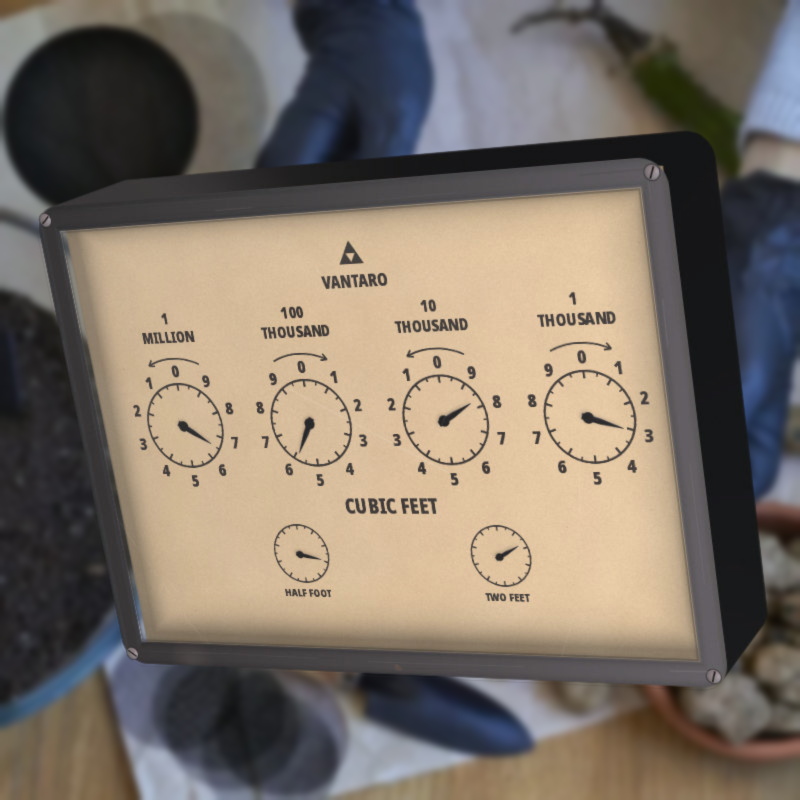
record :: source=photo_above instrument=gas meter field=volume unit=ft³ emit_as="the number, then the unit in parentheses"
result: 658300 (ft³)
